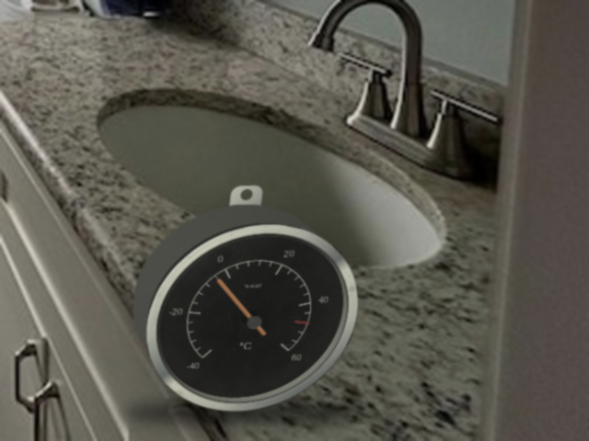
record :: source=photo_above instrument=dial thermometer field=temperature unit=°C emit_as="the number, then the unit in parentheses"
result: -4 (°C)
